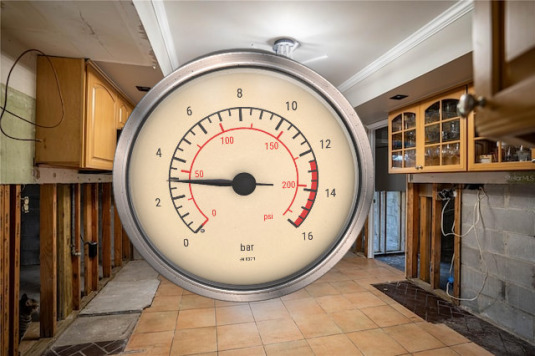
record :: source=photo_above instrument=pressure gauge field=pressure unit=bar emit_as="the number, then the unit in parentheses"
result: 3 (bar)
